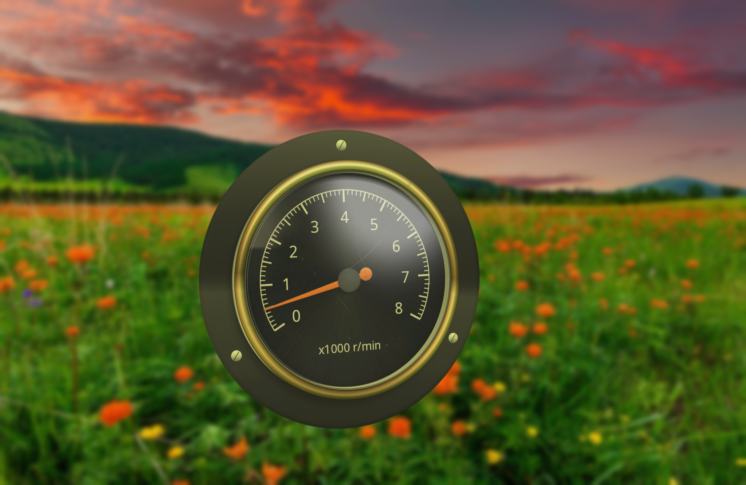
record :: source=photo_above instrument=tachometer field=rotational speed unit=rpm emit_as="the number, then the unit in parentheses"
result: 500 (rpm)
